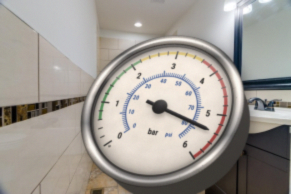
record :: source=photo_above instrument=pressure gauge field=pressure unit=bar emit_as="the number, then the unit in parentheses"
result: 5.4 (bar)
